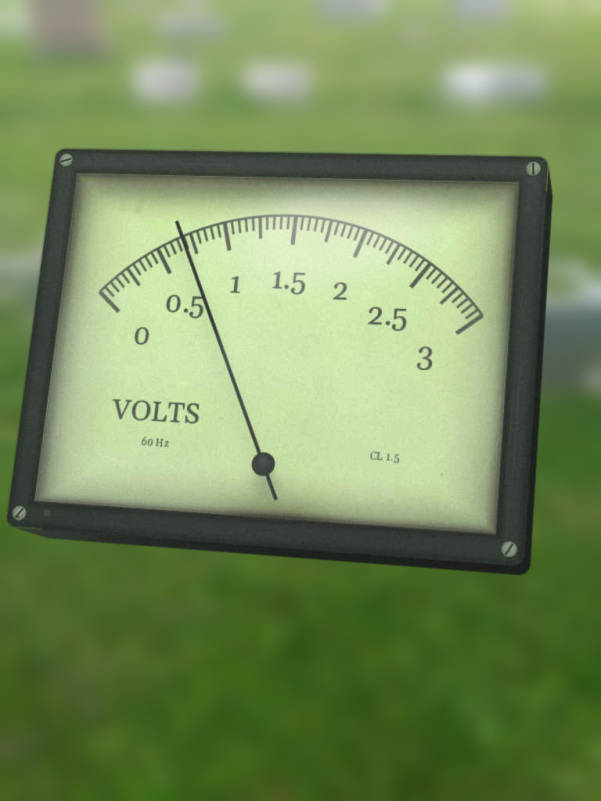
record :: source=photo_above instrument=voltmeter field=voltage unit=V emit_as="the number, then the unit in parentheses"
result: 0.7 (V)
